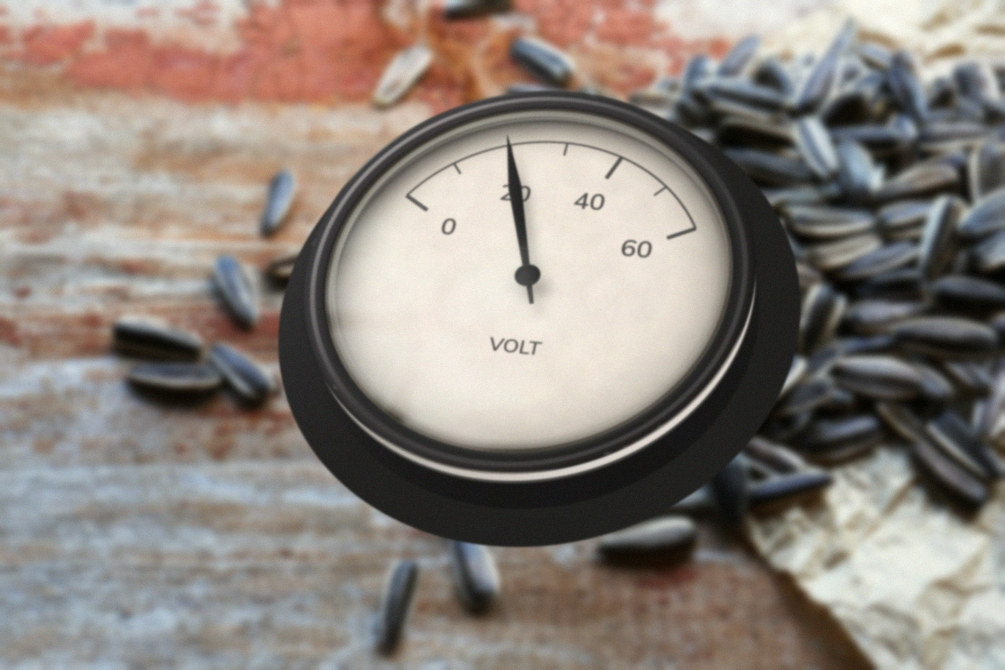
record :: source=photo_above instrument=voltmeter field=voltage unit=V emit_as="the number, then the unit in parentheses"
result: 20 (V)
